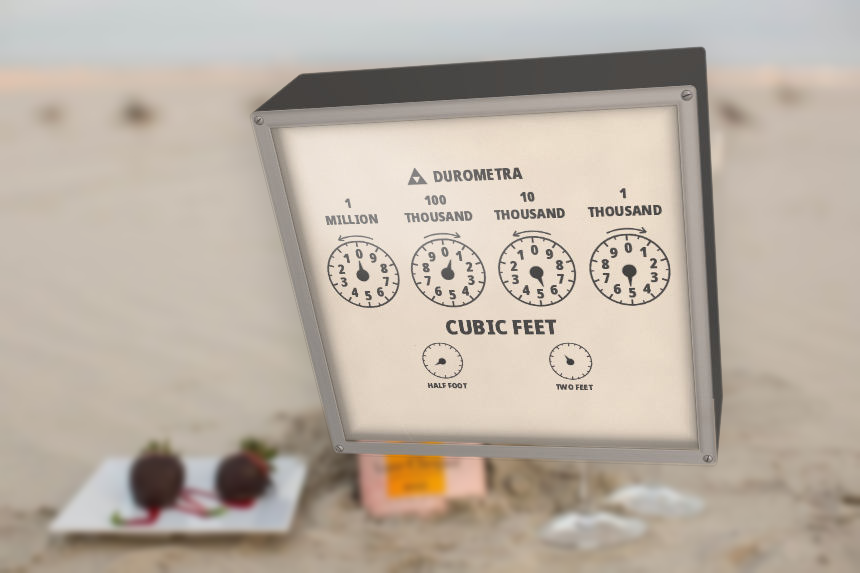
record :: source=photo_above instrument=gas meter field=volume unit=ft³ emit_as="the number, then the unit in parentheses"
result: 5500 (ft³)
